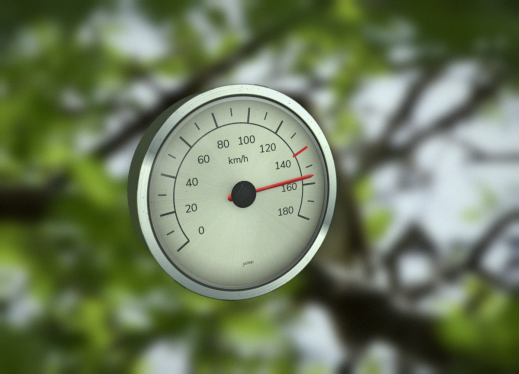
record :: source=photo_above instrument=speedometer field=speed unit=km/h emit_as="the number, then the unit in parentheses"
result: 155 (km/h)
